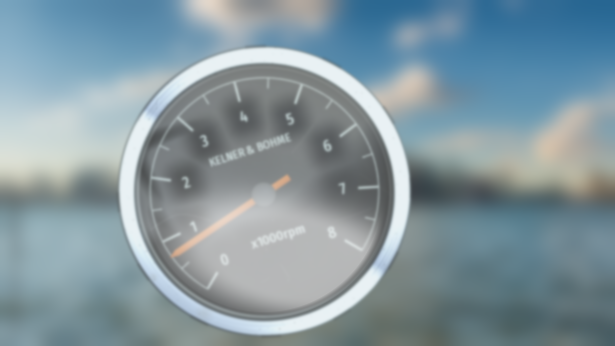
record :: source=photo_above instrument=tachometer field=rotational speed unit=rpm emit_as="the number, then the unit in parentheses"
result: 750 (rpm)
